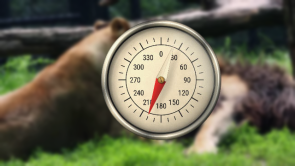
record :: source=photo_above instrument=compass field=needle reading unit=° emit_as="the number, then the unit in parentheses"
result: 200 (°)
